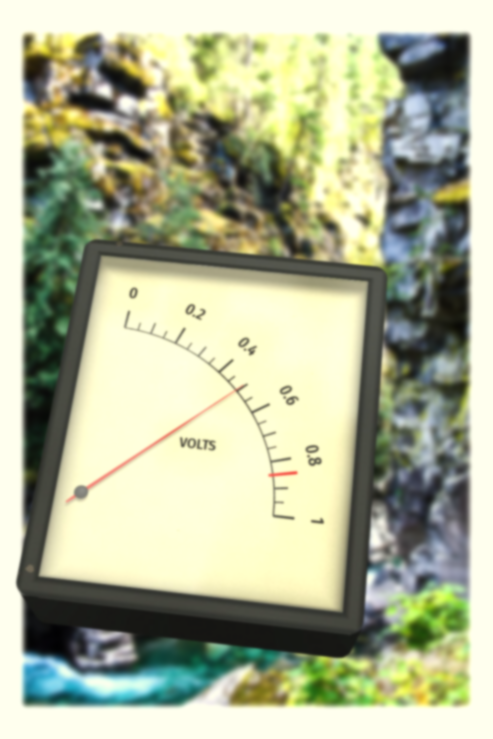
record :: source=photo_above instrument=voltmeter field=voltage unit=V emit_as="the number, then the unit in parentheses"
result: 0.5 (V)
